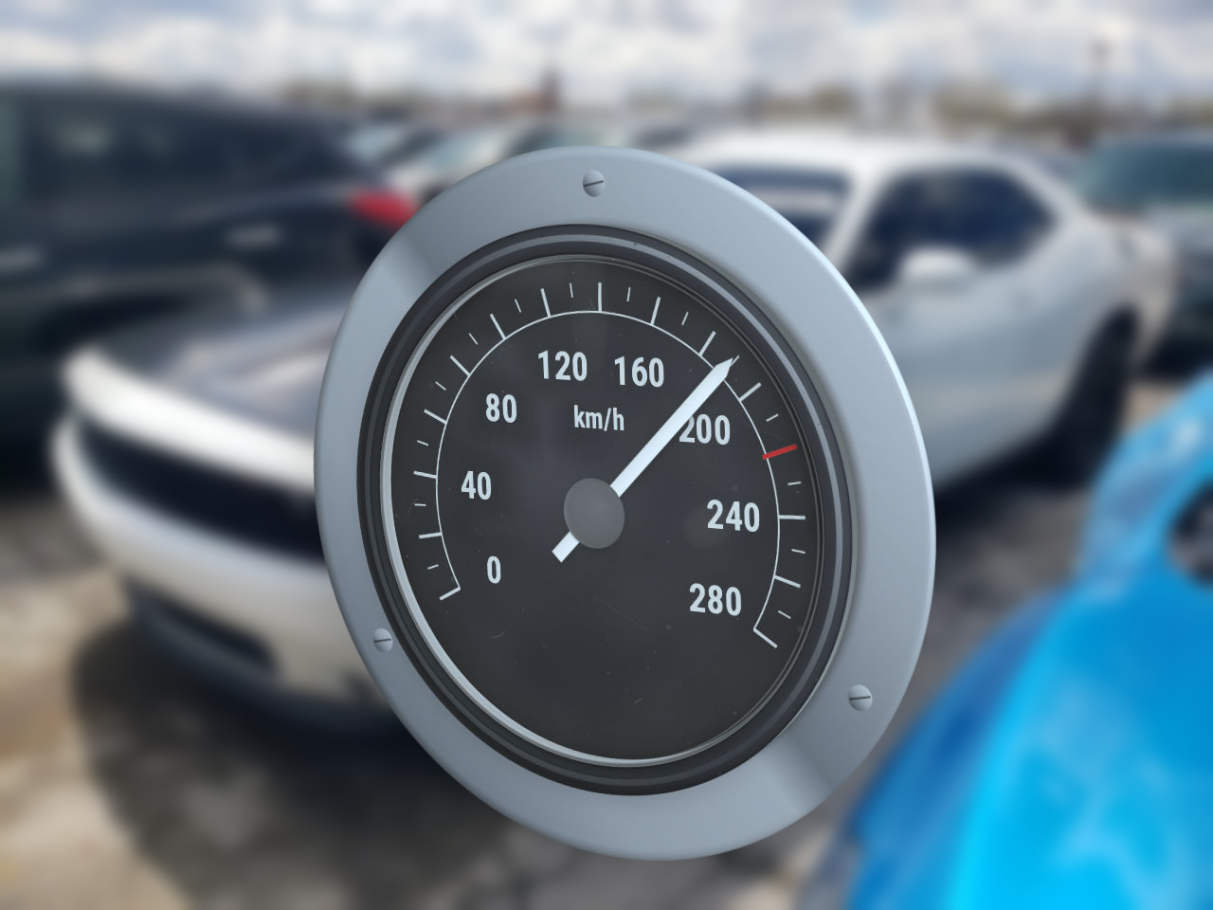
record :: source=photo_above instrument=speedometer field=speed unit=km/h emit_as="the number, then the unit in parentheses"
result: 190 (km/h)
